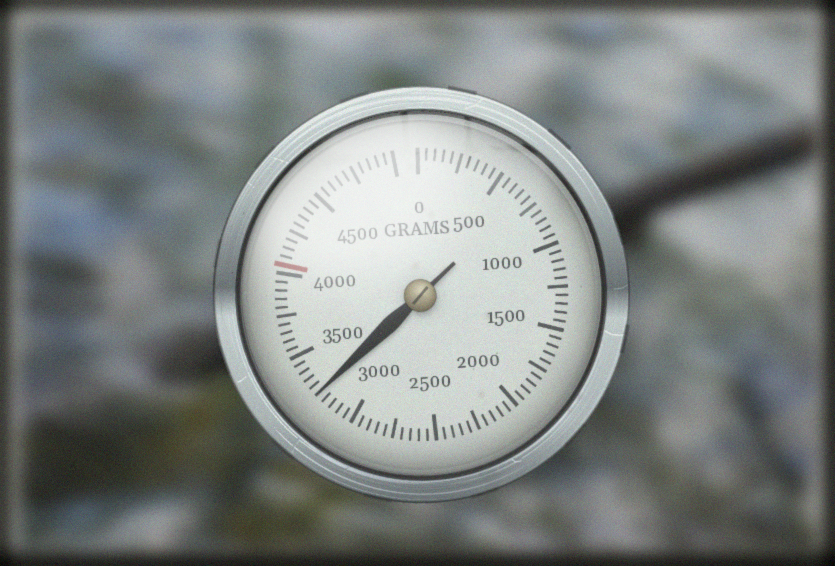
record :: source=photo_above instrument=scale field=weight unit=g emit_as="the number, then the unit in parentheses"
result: 3250 (g)
